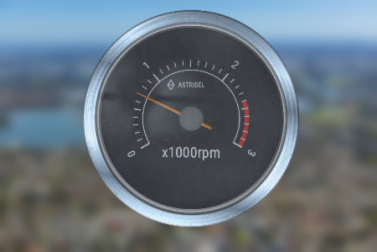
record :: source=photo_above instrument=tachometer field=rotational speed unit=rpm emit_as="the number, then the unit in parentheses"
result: 700 (rpm)
